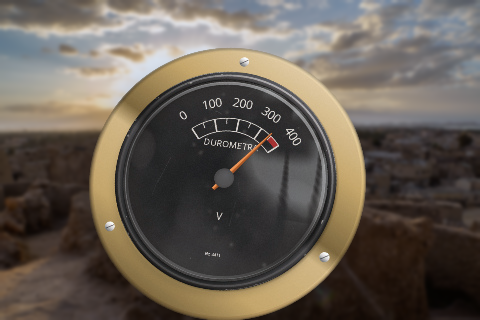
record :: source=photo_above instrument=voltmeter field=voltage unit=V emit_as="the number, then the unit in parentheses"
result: 350 (V)
